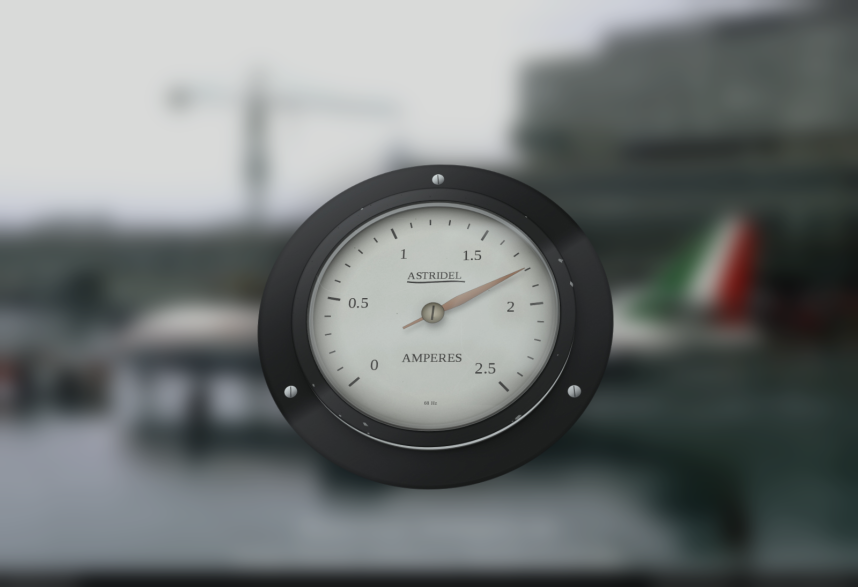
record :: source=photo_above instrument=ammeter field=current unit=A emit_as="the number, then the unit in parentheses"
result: 1.8 (A)
